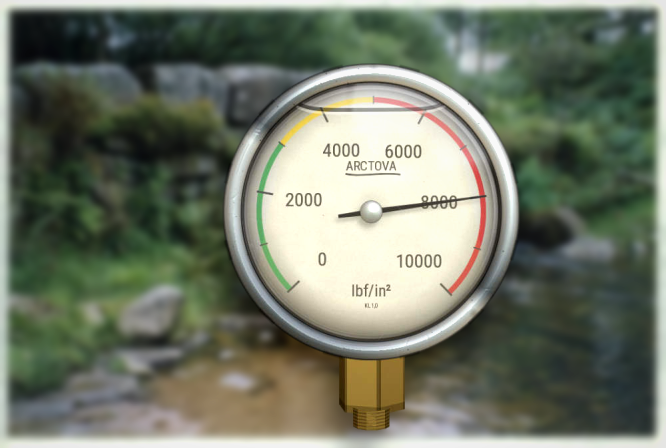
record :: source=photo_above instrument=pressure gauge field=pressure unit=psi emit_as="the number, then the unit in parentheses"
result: 8000 (psi)
